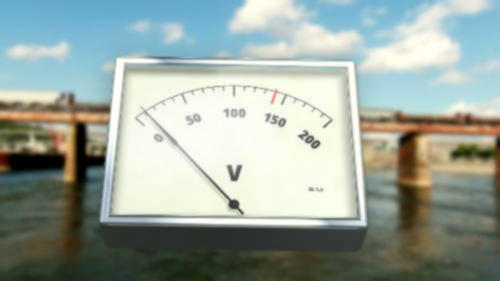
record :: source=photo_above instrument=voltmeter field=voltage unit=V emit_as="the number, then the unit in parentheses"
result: 10 (V)
